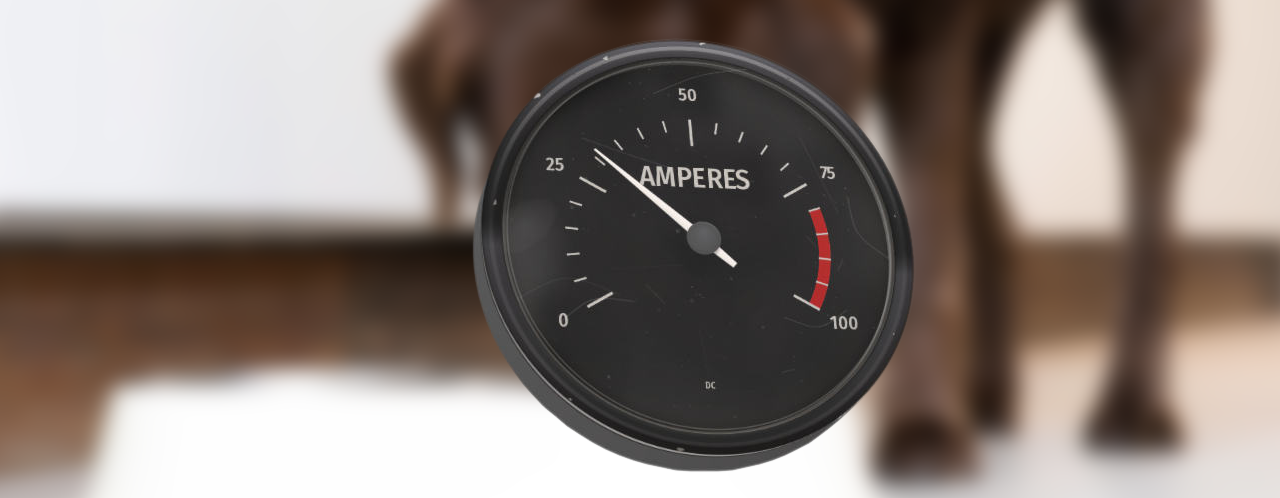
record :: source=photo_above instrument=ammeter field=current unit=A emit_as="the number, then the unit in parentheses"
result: 30 (A)
